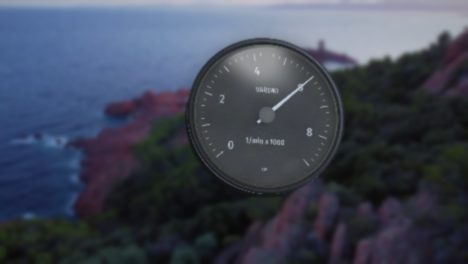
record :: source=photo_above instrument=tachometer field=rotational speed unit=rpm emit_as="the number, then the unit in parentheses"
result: 6000 (rpm)
